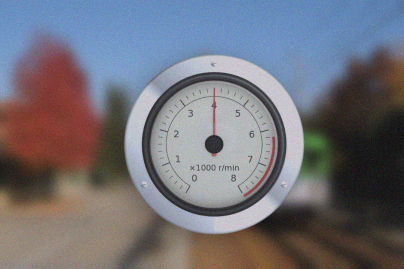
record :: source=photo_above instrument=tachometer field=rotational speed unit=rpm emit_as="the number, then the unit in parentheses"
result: 4000 (rpm)
